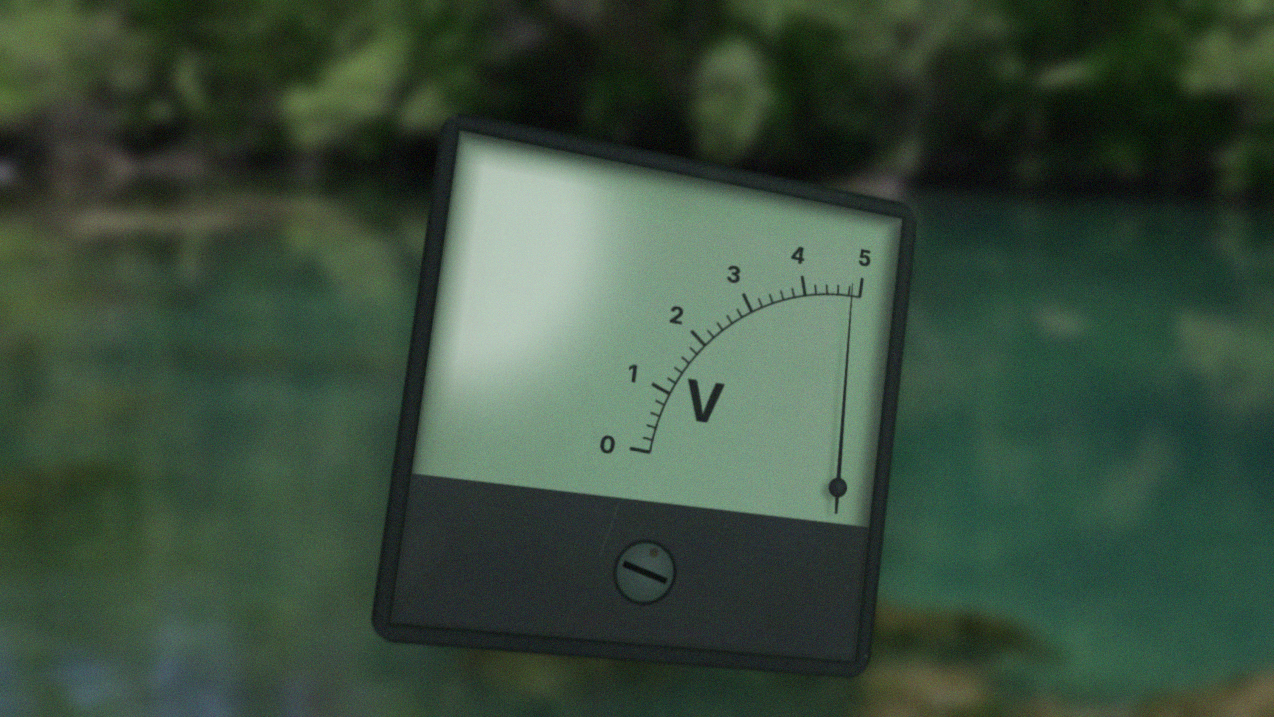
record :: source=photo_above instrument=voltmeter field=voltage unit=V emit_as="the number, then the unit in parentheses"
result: 4.8 (V)
